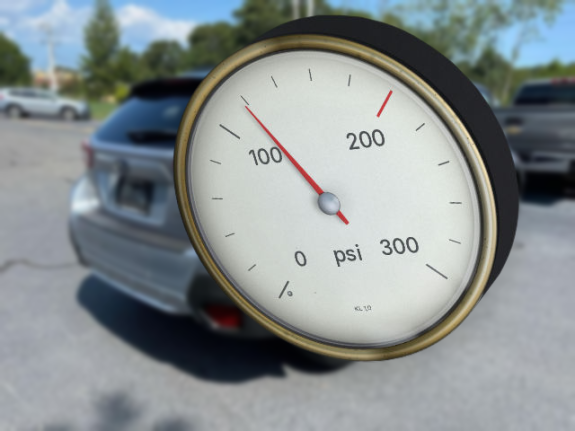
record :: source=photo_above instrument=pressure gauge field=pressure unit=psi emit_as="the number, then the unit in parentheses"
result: 120 (psi)
